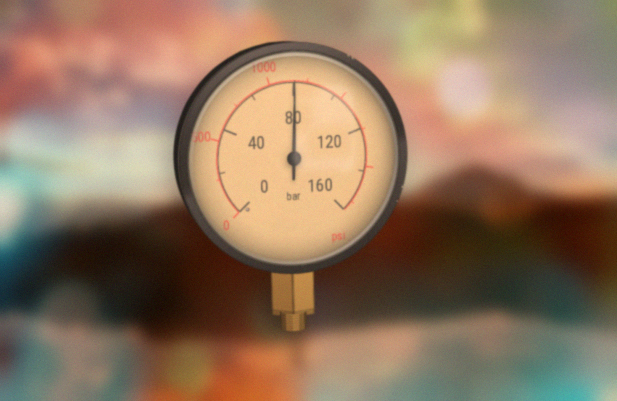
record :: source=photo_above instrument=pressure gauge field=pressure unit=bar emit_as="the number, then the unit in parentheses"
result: 80 (bar)
